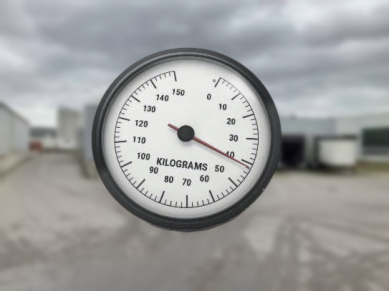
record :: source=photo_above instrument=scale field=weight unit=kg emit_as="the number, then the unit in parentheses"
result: 42 (kg)
